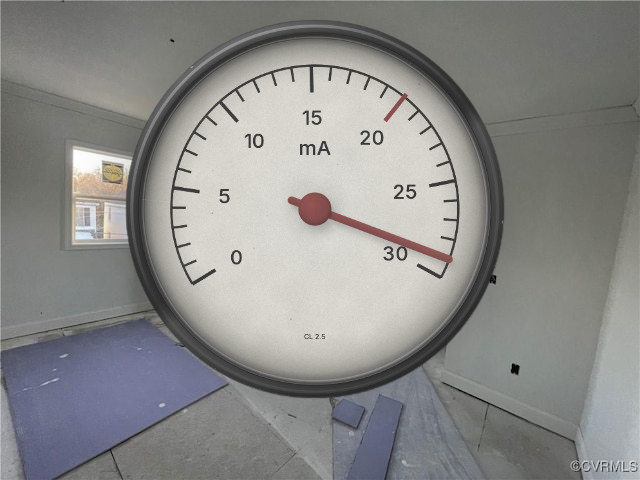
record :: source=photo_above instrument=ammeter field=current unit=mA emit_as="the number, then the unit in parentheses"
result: 29 (mA)
